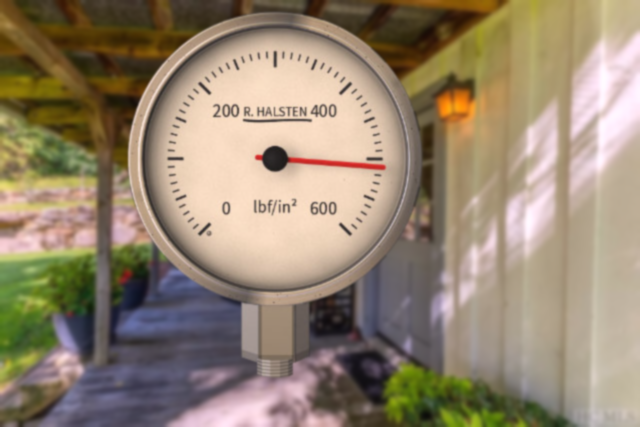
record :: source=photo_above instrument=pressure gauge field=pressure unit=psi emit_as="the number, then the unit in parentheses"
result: 510 (psi)
